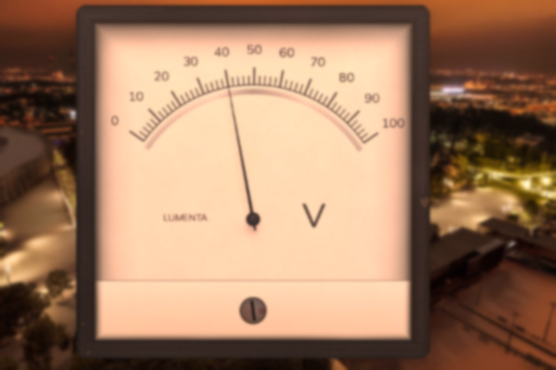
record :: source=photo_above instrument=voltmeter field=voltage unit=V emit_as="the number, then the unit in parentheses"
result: 40 (V)
